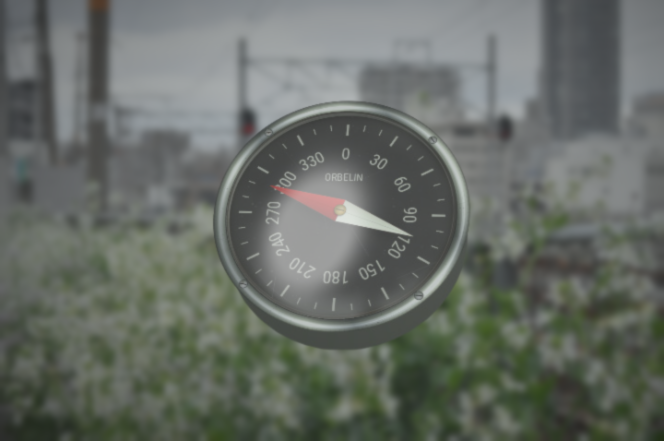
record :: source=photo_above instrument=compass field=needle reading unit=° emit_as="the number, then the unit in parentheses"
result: 290 (°)
